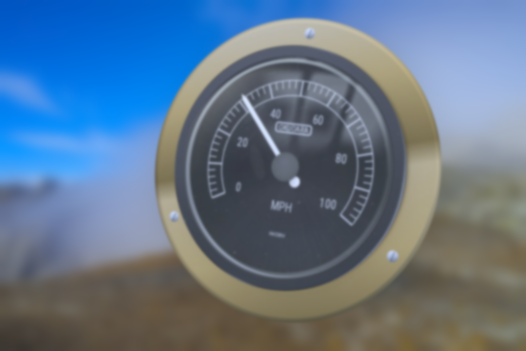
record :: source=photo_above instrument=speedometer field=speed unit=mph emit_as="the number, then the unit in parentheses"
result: 32 (mph)
